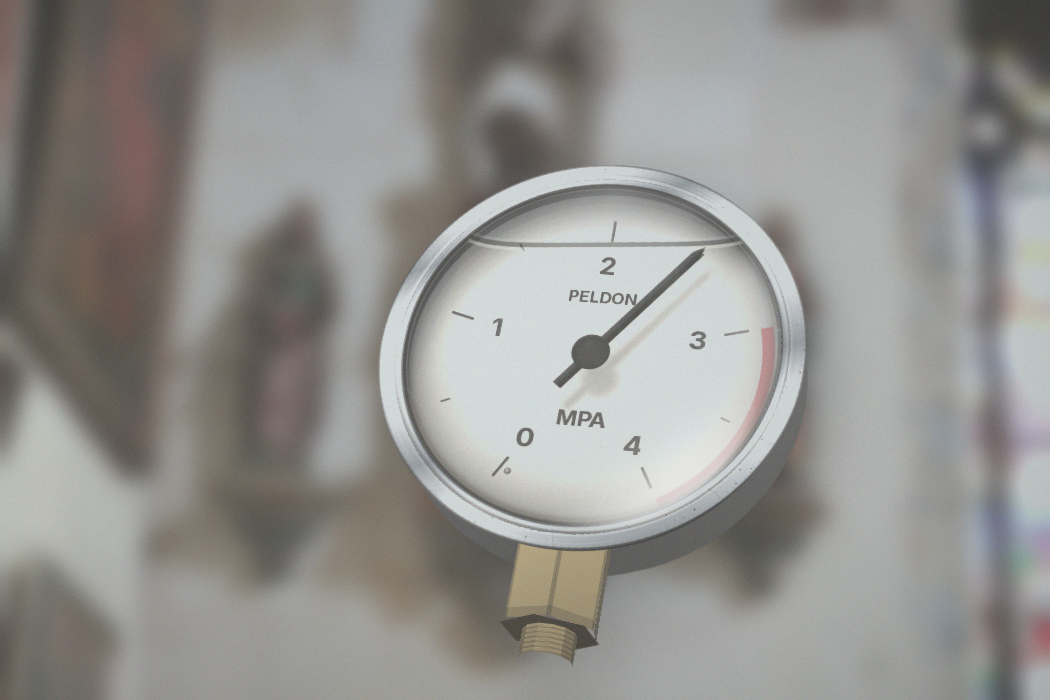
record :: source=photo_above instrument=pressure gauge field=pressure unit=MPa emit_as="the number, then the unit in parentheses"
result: 2.5 (MPa)
